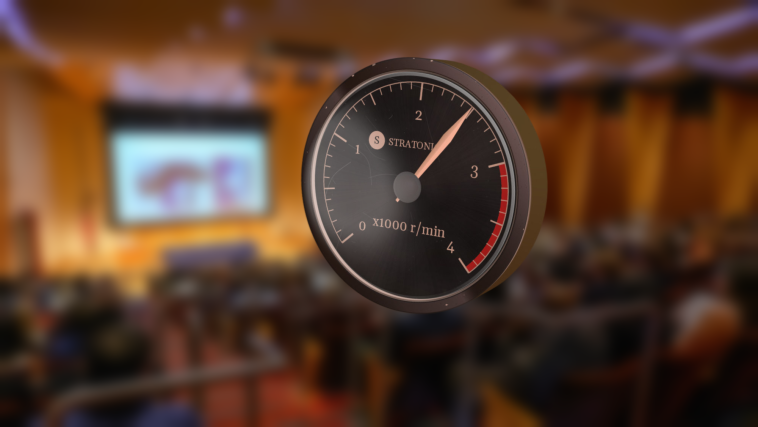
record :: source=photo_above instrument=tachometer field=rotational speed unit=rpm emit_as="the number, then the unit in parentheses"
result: 2500 (rpm)
